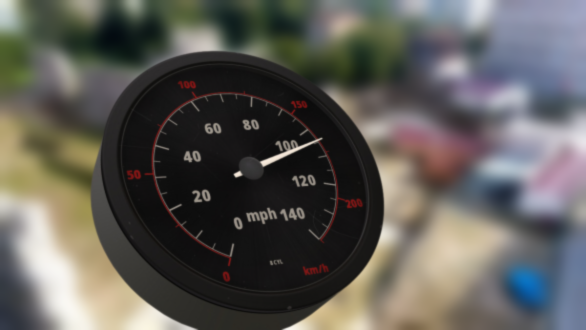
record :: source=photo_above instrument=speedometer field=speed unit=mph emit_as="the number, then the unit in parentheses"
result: 105 (mph)
